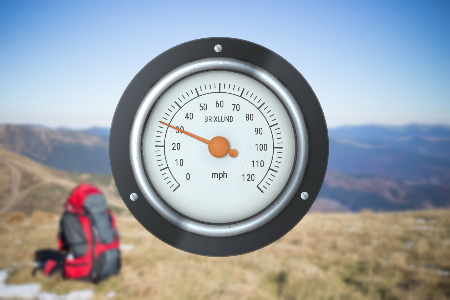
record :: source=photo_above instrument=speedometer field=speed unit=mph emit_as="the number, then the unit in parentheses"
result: 30 (mph)
